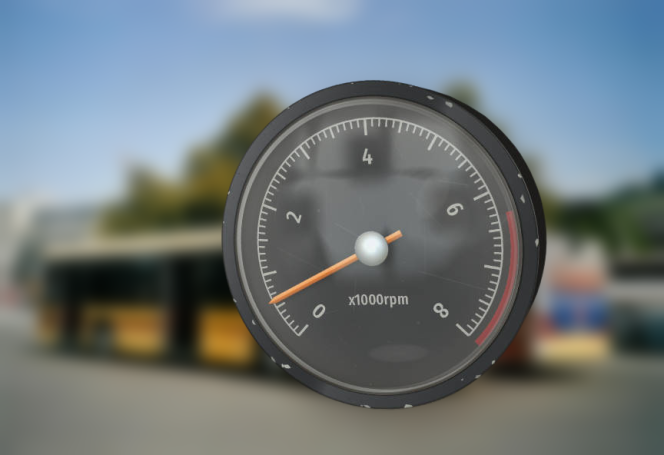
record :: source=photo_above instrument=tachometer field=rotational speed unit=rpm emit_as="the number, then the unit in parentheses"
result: 600 (rpm)
